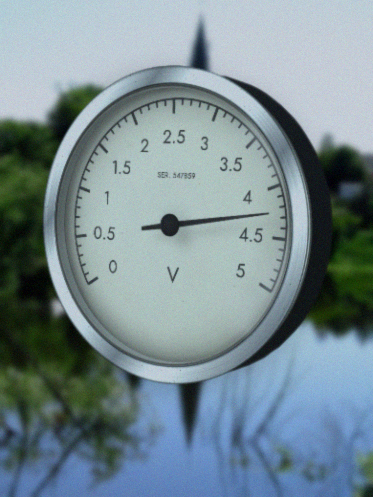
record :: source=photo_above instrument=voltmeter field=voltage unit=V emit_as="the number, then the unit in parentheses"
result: 4.25 (V)
